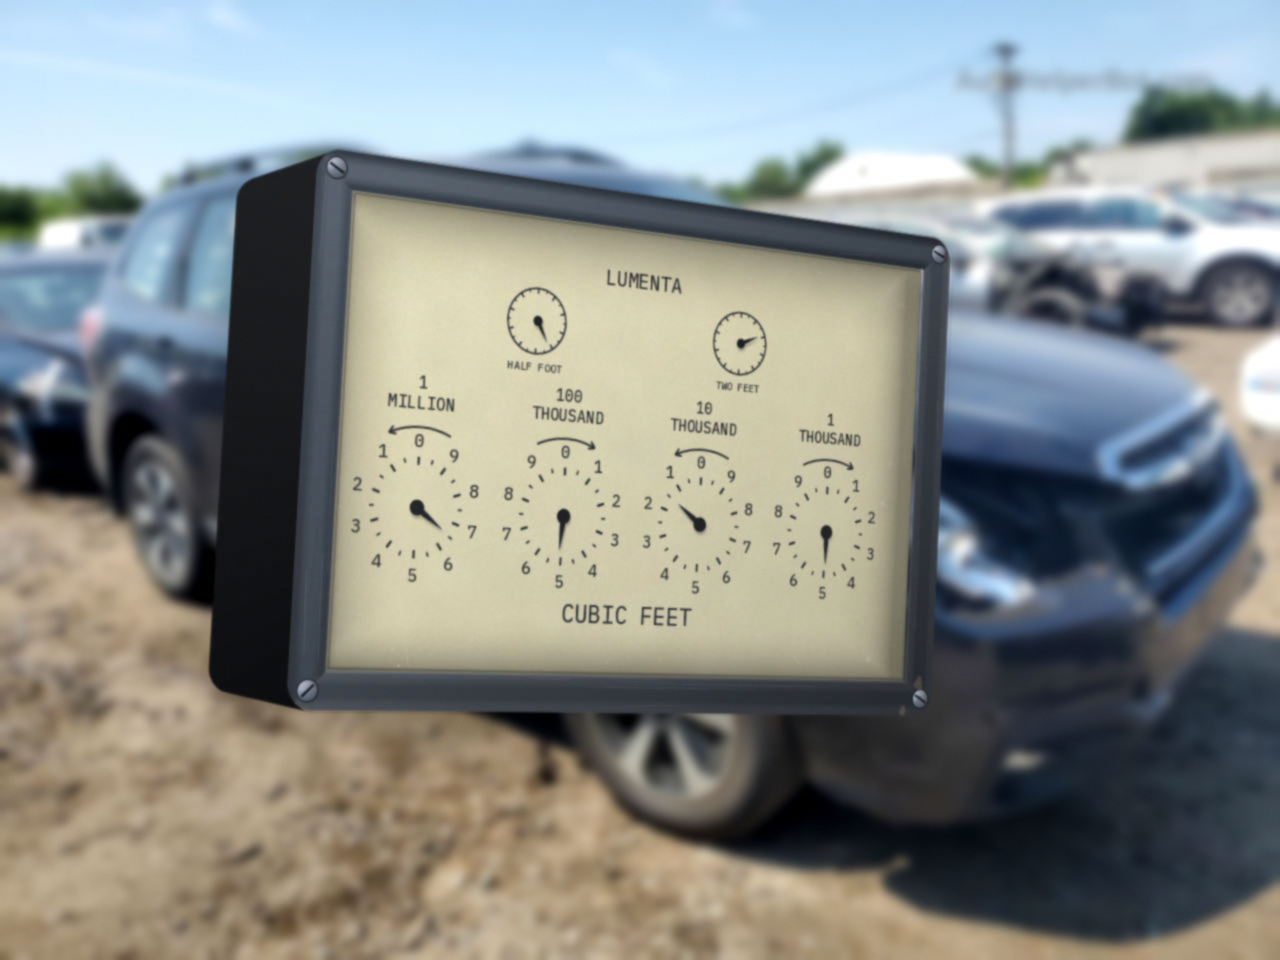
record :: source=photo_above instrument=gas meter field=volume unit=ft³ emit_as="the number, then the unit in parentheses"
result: 651500 (ft³)
